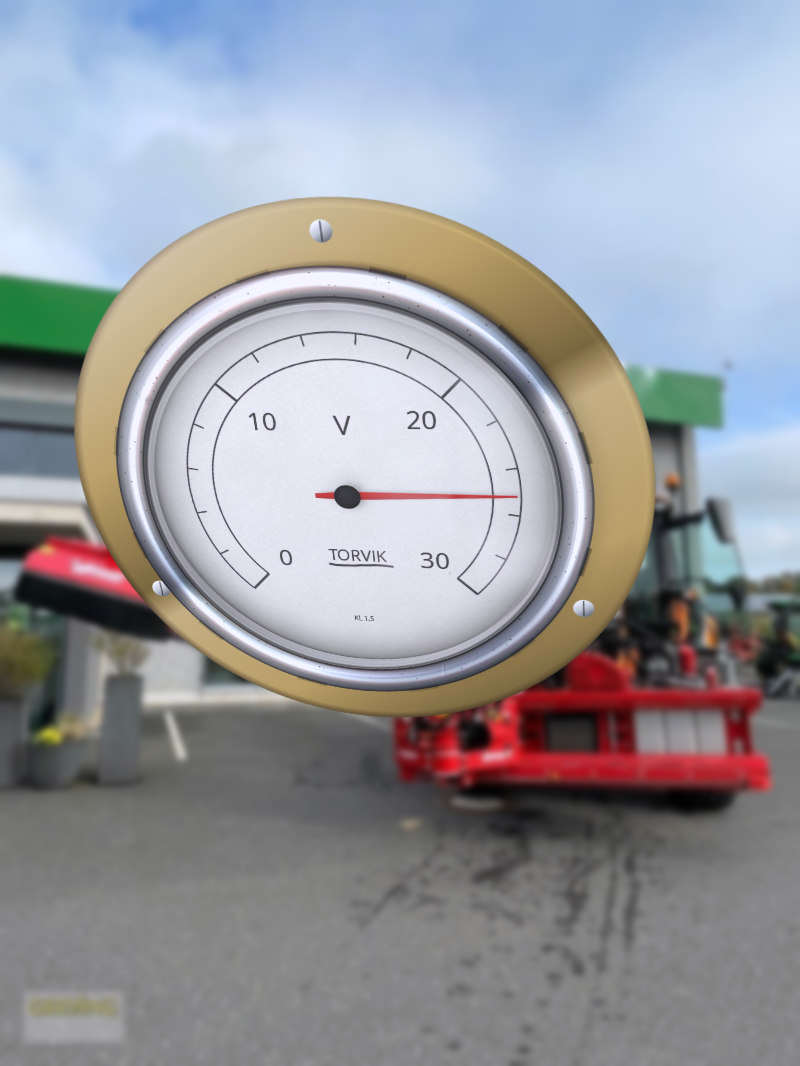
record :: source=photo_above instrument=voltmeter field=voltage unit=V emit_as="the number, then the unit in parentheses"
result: 25 (V)
